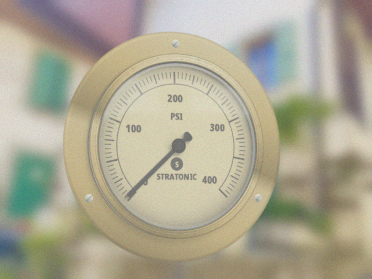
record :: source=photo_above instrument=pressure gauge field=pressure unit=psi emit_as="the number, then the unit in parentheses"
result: 5 (psi)
